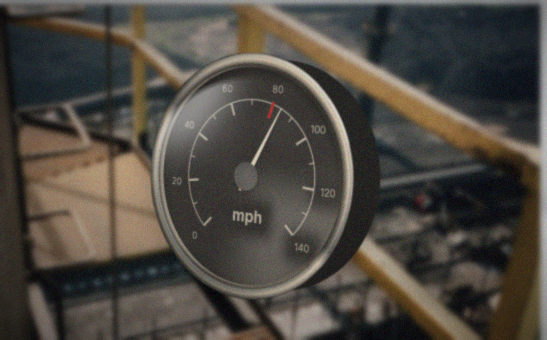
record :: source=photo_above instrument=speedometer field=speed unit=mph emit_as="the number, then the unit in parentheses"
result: 85 (mph)
